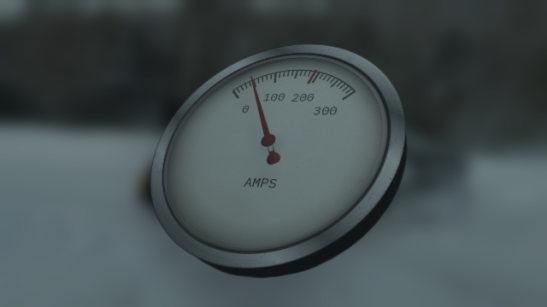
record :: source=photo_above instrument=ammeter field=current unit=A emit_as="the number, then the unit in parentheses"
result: 50 (A)
